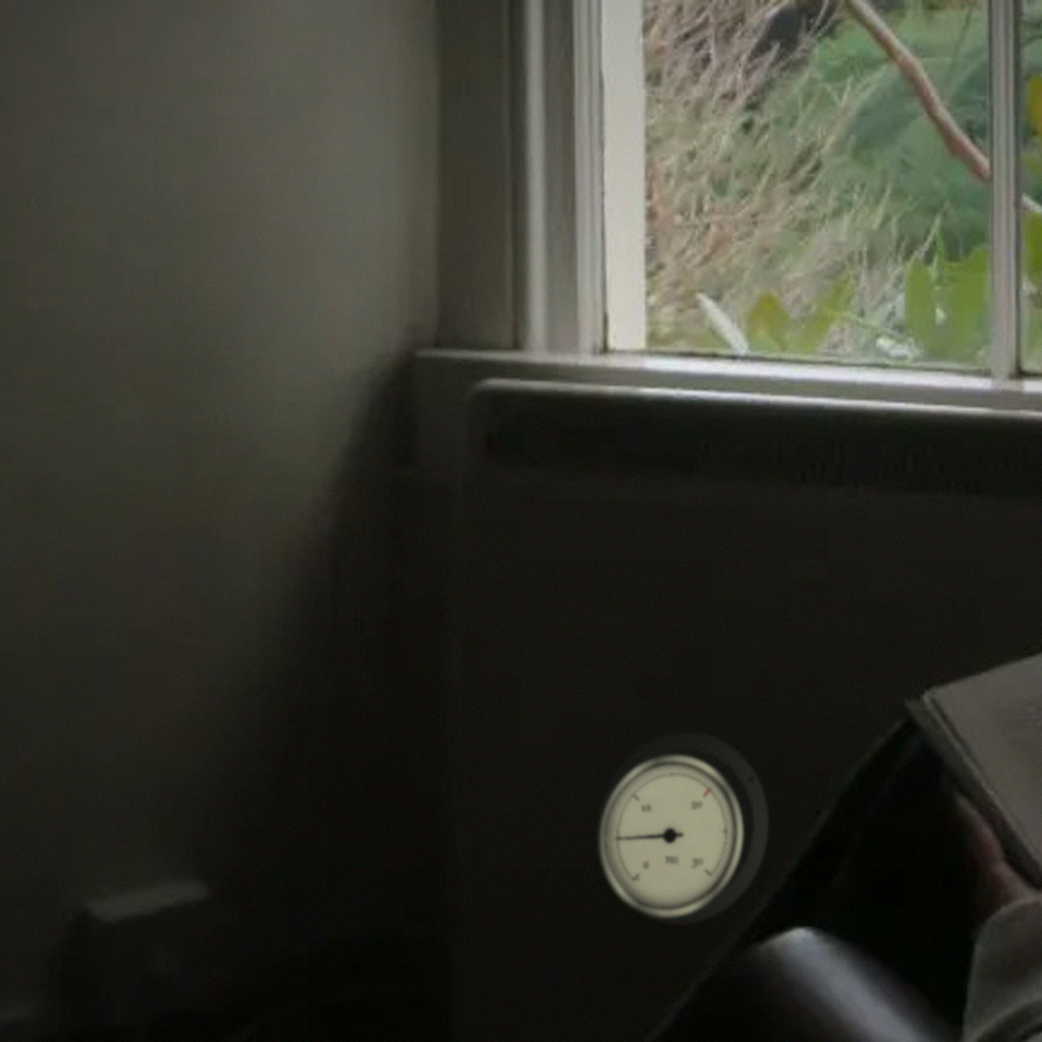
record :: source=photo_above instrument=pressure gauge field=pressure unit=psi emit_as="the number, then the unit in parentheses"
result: 5 (psi)
